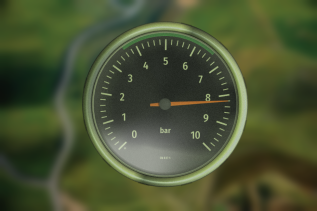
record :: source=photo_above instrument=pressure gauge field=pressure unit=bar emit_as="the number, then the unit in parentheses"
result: 8.2 (bar)
